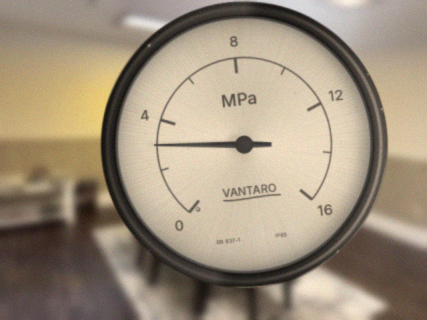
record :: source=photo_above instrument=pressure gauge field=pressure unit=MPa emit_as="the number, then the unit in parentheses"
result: 3 (MPa)
